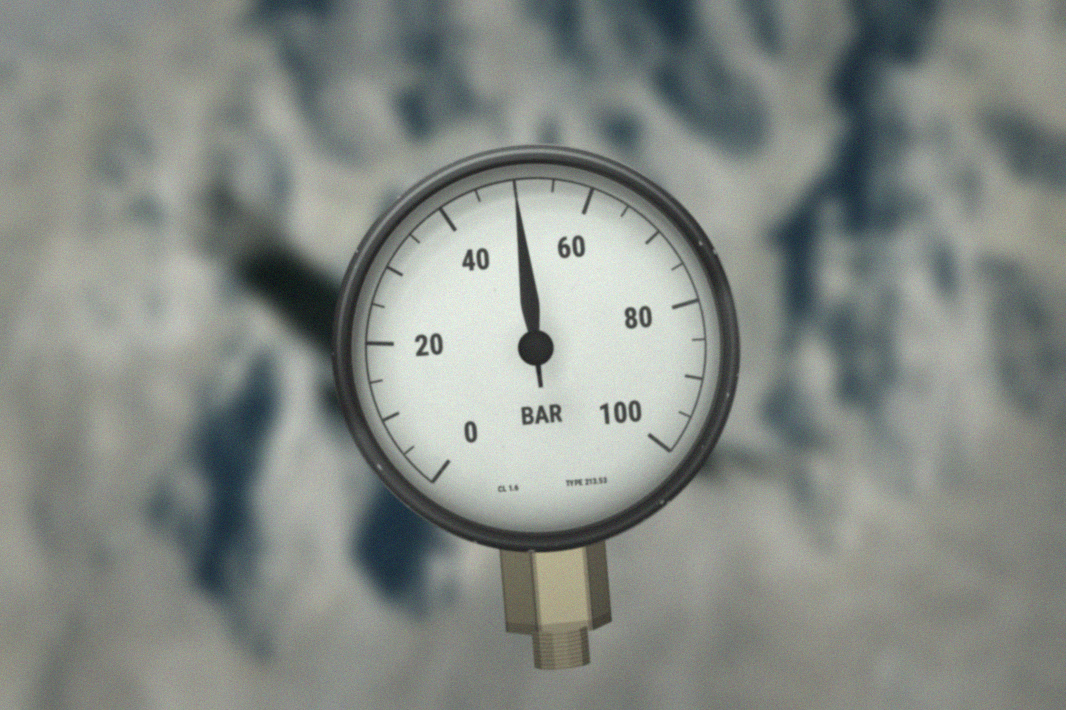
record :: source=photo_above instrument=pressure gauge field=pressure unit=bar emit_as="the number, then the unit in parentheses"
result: 50 (bar)
